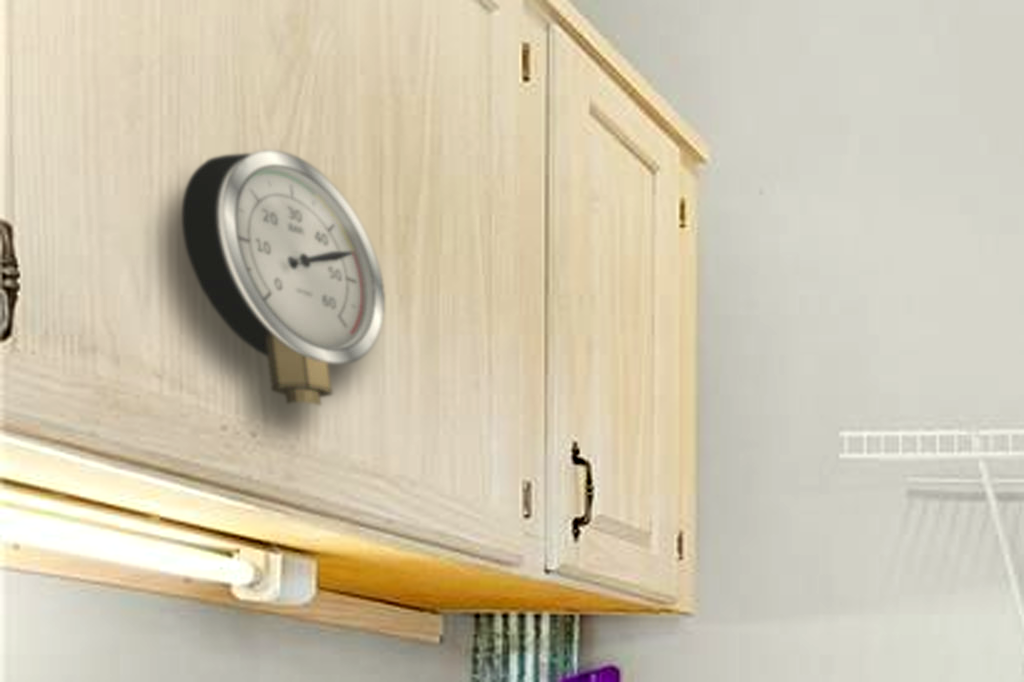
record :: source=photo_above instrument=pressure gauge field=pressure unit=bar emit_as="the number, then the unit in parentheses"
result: 45 (bar)
